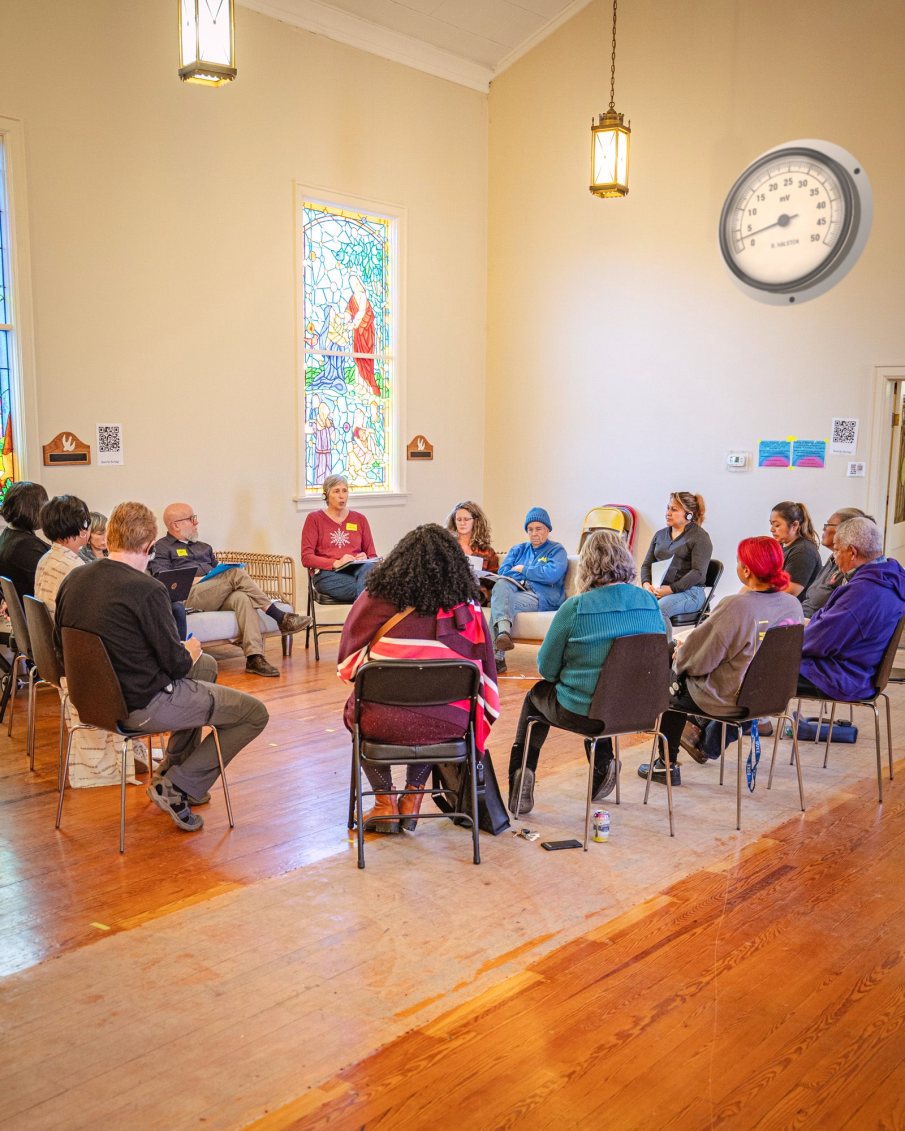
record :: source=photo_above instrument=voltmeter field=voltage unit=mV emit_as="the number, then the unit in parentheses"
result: 2.5 (mV)
